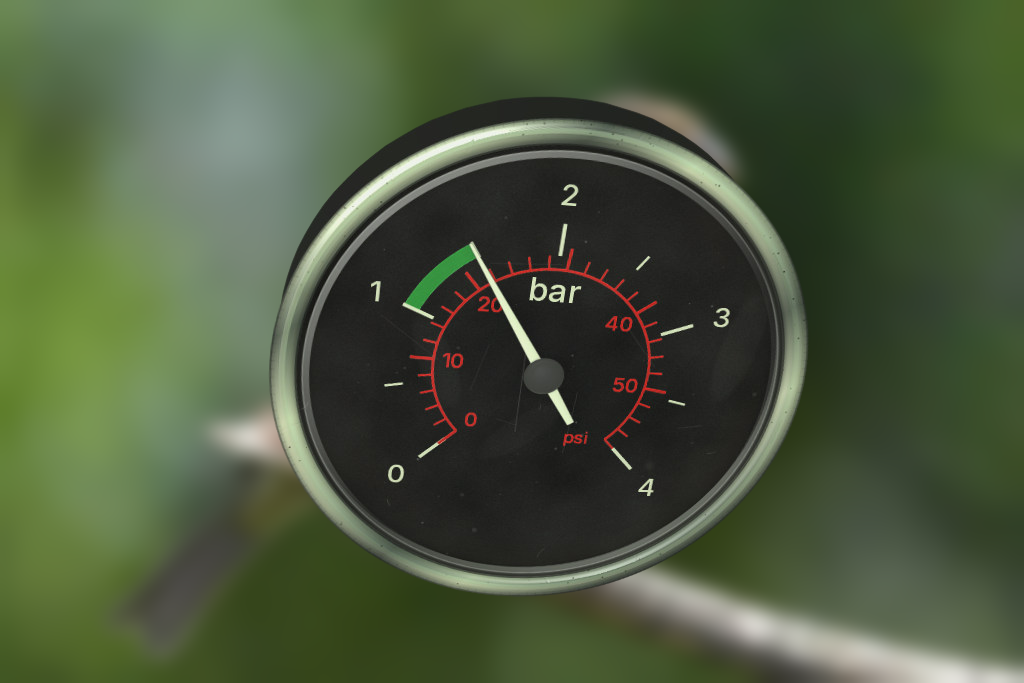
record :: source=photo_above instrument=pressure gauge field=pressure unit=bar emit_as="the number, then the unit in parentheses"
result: 1.5 (bar)
